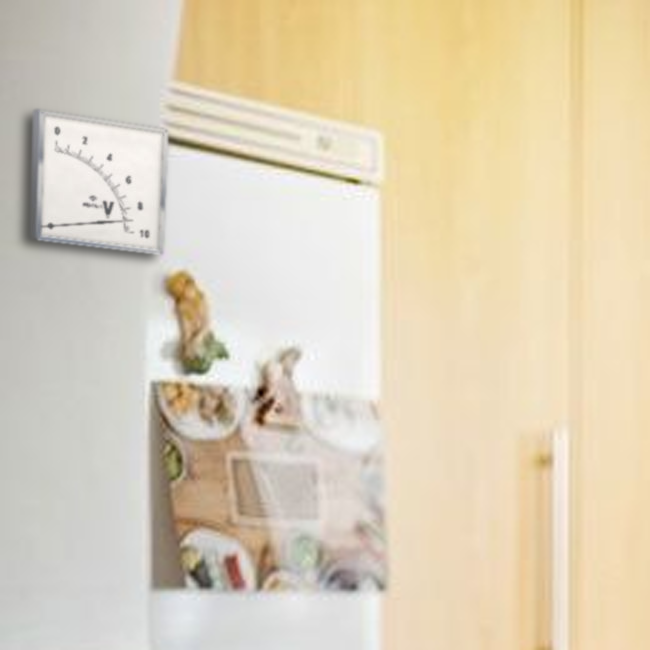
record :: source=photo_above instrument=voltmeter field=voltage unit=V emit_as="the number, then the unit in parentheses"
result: 9 (V)
